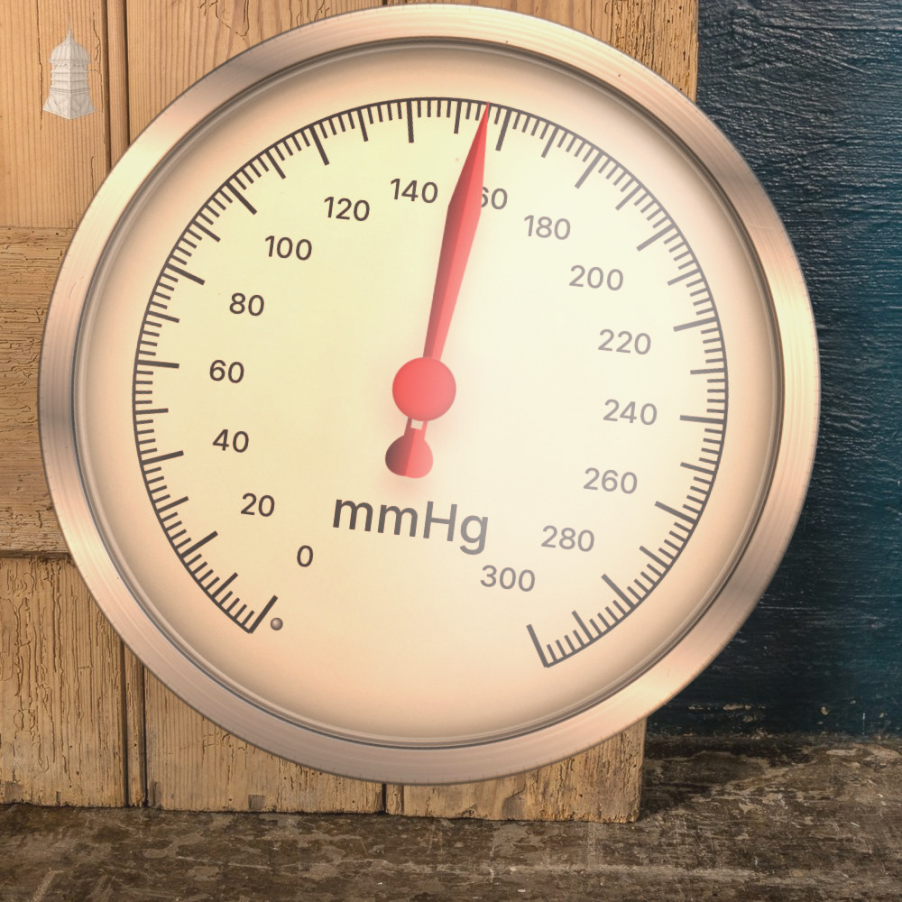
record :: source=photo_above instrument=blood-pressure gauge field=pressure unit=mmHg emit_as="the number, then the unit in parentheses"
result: 156 (mmHg)
